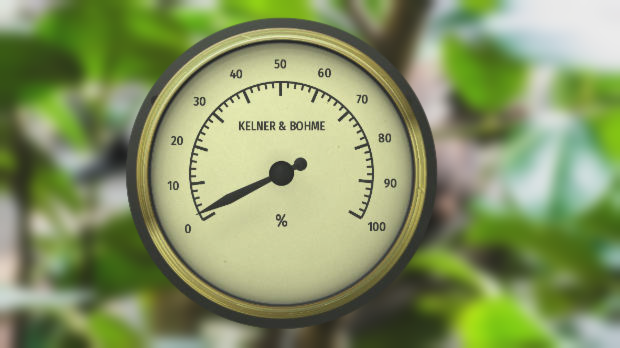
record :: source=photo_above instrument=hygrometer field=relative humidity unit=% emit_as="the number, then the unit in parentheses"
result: 2 (%)
